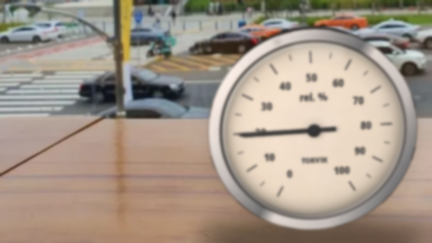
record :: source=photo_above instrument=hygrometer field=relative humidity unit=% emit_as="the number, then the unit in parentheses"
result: 20 (%)
